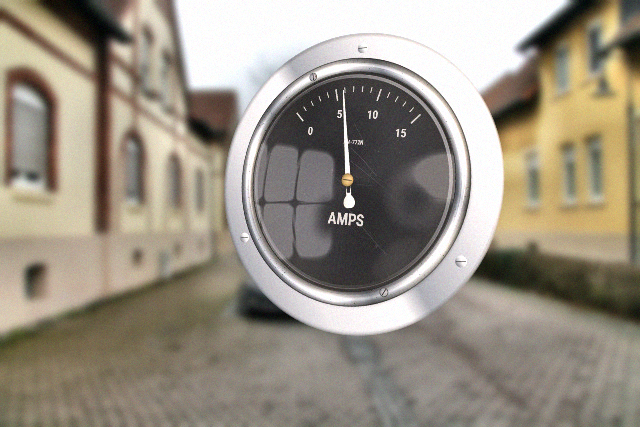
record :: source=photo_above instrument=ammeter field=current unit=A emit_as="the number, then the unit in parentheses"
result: 6 (A)
